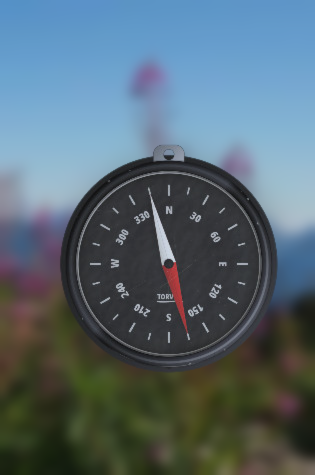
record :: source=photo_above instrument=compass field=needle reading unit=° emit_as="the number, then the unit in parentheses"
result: 165 (°)
